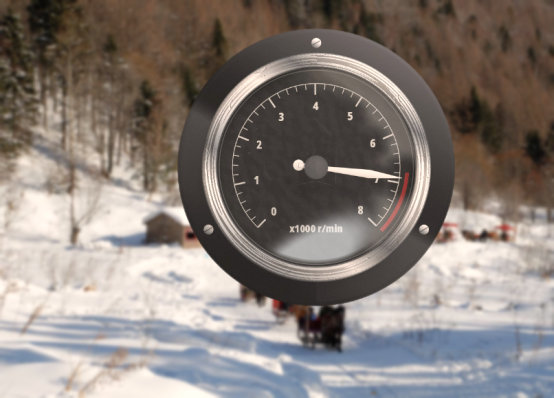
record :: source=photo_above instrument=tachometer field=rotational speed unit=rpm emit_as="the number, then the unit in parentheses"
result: 6900 (rpm)
